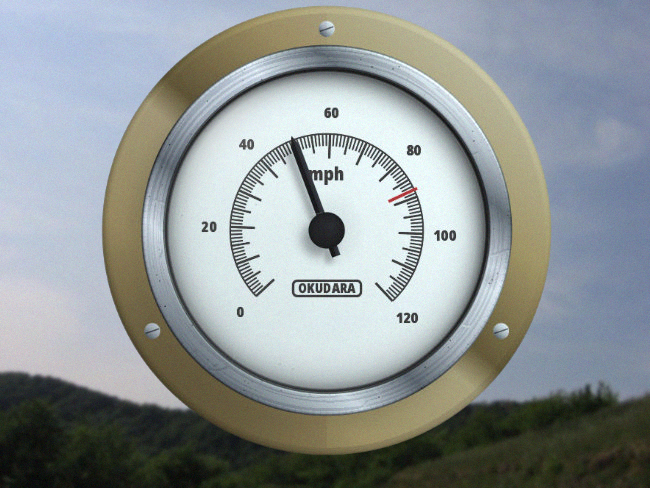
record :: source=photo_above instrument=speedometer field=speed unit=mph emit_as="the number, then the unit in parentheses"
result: 50 (mph)
